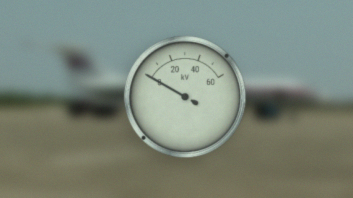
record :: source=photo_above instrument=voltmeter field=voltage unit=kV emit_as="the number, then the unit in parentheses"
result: 0 (kV)
